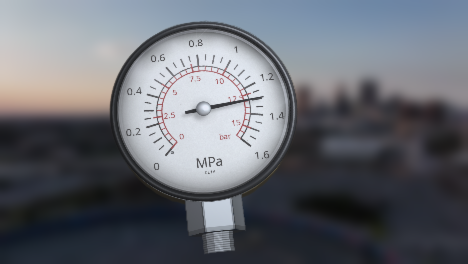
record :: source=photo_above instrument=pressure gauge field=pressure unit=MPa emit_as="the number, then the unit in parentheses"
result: 1.3 (MPa)
